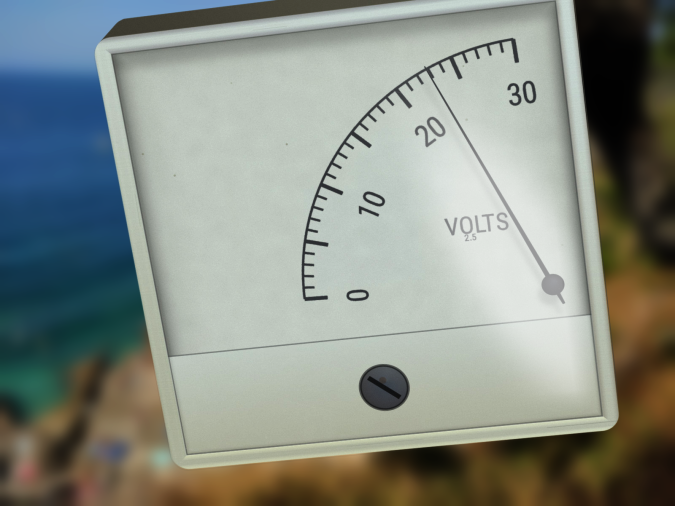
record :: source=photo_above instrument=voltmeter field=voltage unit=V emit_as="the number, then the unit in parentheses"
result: 23 (V)
